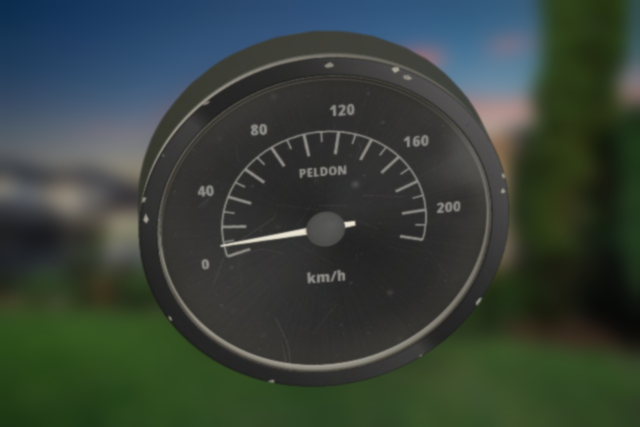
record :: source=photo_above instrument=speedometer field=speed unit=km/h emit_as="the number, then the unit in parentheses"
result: 10 (km/h)
